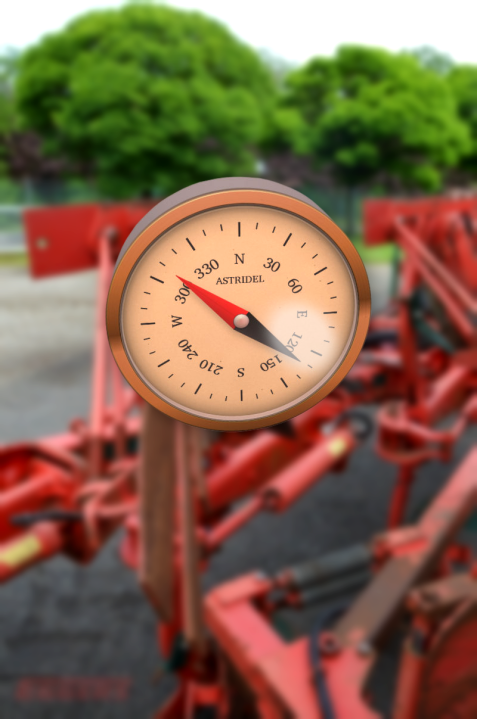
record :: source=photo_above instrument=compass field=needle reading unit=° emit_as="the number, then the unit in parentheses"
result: 310 (°)
